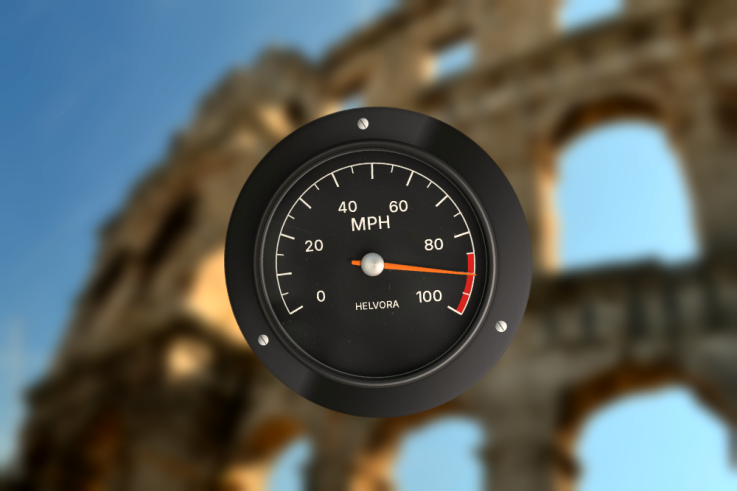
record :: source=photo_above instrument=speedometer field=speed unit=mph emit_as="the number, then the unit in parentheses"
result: 90 (mph)
